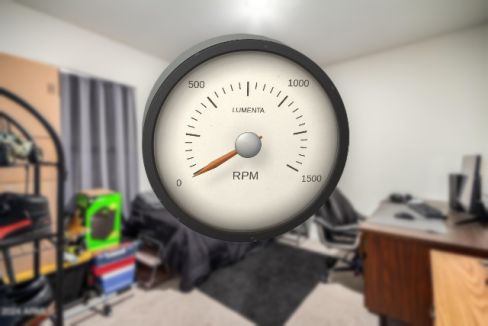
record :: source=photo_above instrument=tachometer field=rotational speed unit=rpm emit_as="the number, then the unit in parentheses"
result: 0 (rpm)
